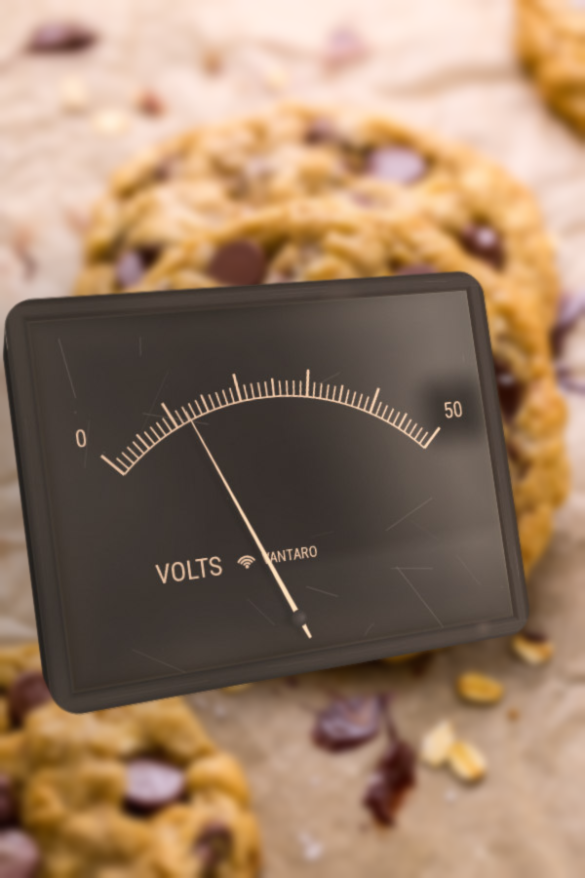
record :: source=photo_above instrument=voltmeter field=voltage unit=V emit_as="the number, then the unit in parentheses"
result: 12 (V)
